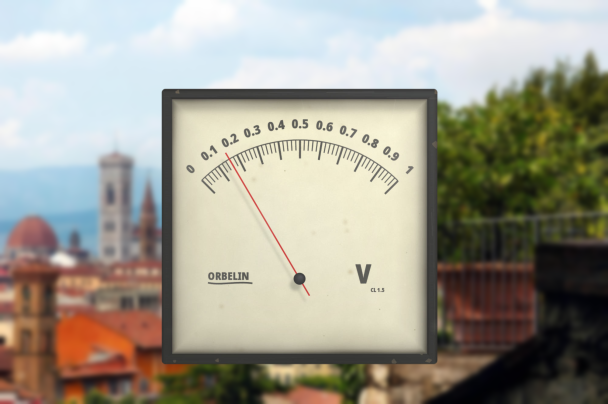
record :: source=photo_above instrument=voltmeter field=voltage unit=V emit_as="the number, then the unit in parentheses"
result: 0.16 (V)
